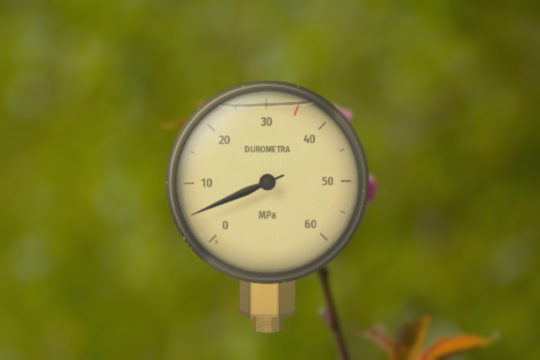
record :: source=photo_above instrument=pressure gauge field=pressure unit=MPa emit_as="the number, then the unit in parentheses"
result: 5 (MPa)
